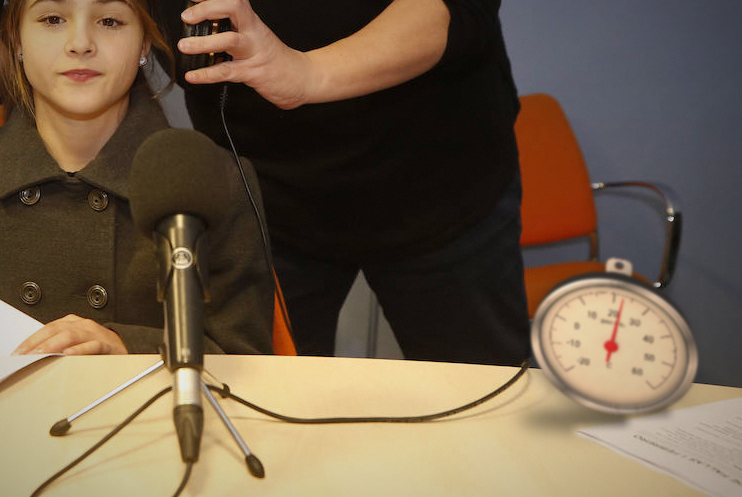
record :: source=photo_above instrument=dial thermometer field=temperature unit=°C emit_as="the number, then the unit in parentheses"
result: 22.5 (°C)
